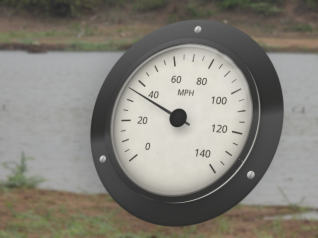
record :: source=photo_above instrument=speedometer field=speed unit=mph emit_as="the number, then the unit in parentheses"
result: 35 (mph)
